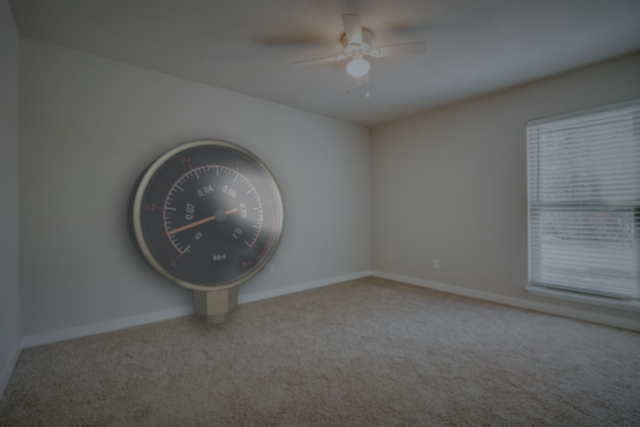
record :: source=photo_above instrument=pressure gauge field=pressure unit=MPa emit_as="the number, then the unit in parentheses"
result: 0.01 (MPa)
